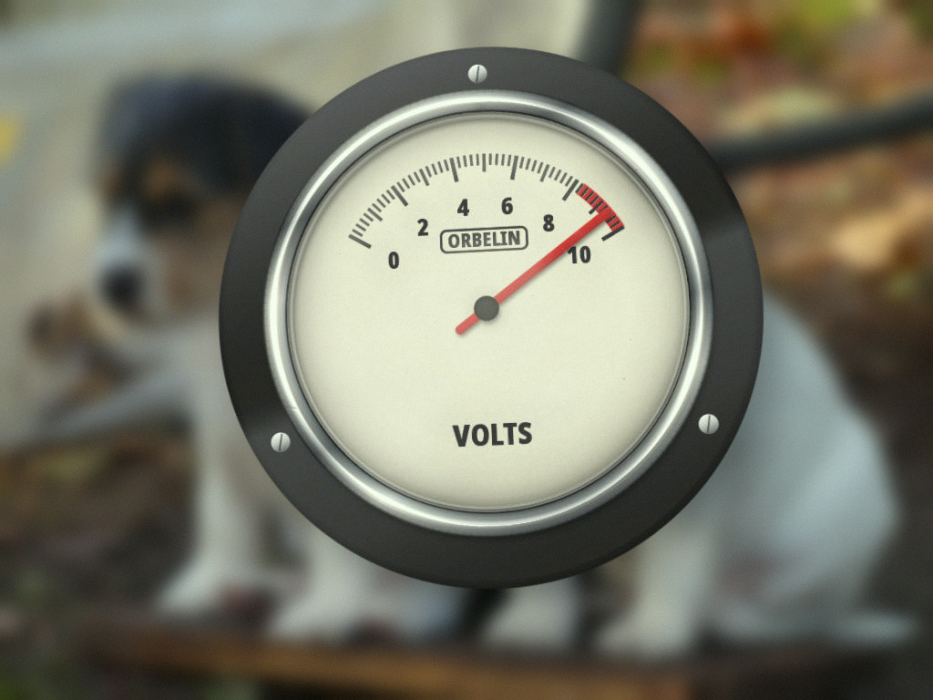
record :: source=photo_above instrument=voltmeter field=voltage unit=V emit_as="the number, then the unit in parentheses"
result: 9.4 (V)
